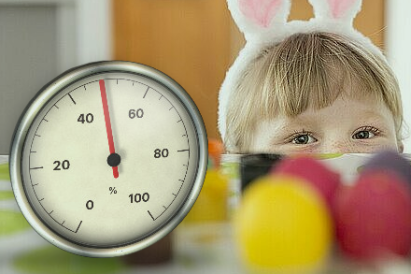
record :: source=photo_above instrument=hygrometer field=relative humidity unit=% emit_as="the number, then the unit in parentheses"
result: 48 (%)
